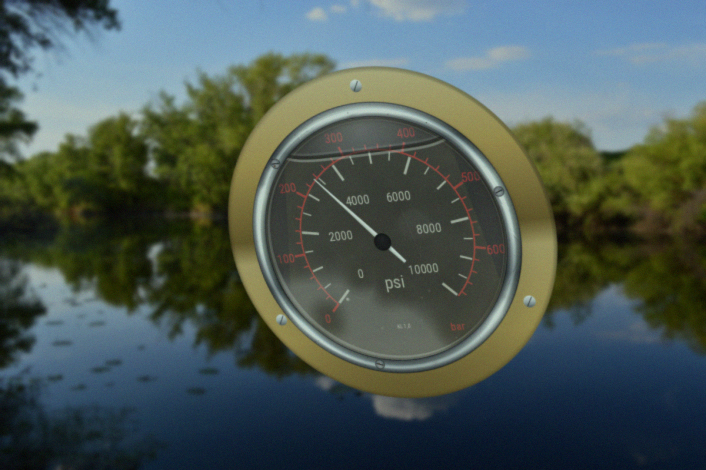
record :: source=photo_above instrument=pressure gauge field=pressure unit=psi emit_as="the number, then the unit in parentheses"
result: 3500 (psi)
